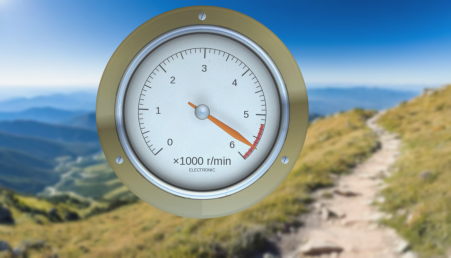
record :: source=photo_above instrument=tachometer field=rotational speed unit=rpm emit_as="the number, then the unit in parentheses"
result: 5700 (rpm)
